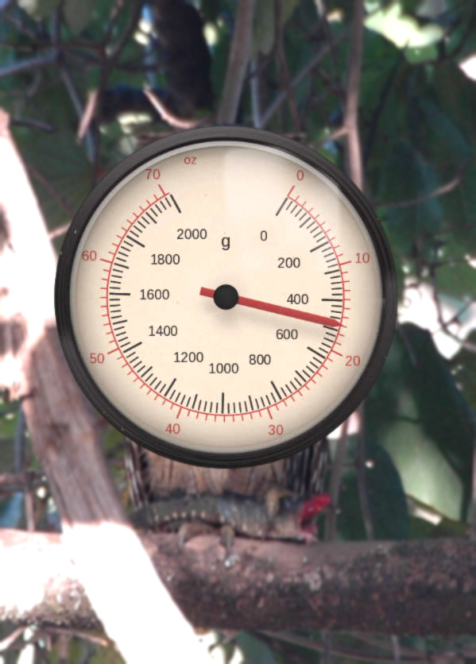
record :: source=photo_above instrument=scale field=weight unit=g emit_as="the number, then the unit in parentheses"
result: 480 (g)
